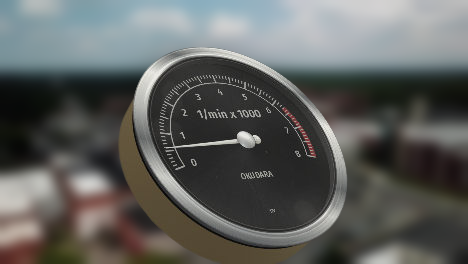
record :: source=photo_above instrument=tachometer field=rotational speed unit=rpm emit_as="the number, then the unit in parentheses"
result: 500 (rpm)
